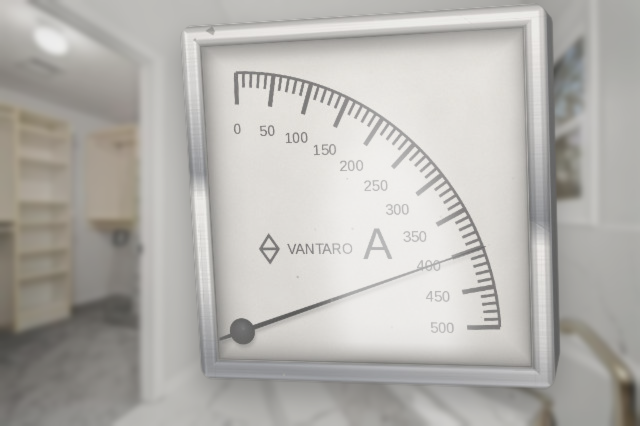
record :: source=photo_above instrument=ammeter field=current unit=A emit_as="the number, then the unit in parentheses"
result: 400 (A)
